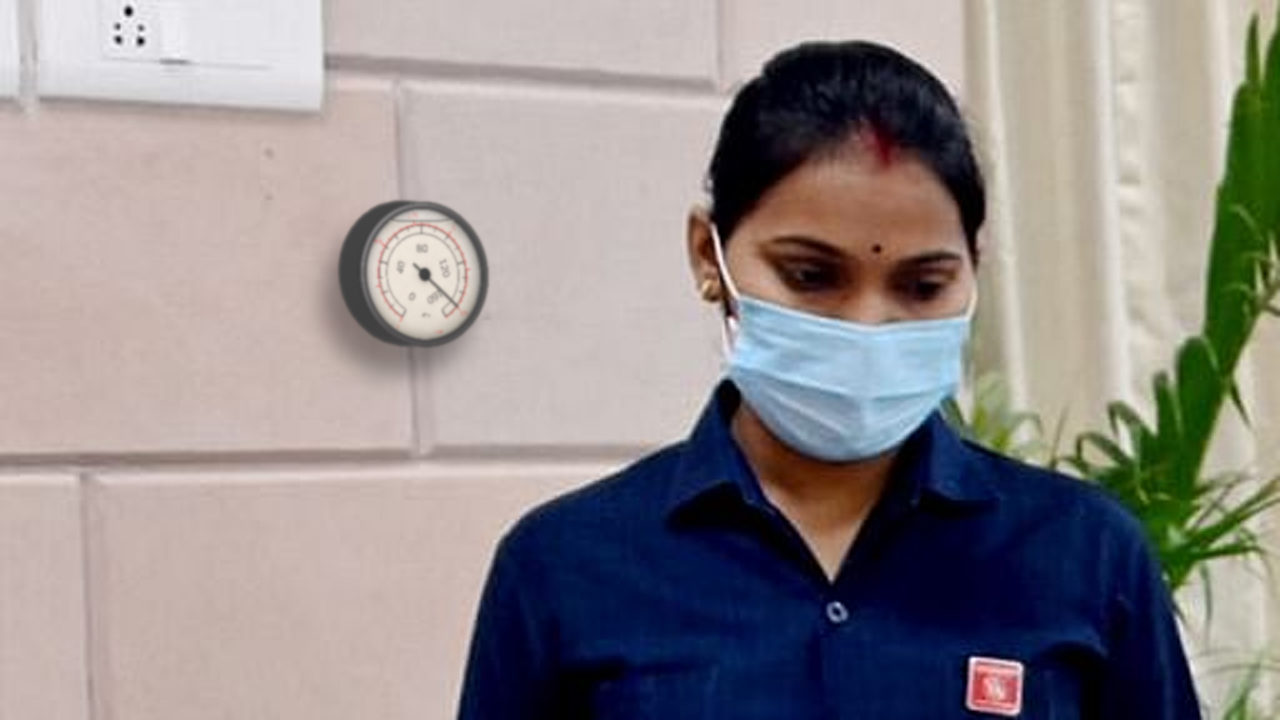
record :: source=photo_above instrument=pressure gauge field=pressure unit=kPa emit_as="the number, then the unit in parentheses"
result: 150 (kPa)
